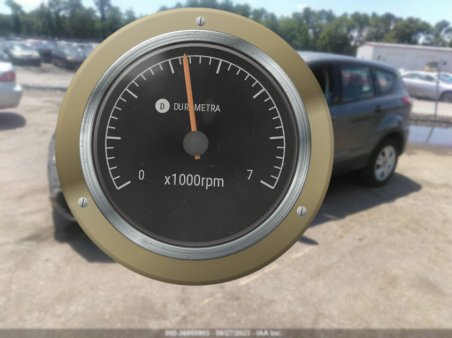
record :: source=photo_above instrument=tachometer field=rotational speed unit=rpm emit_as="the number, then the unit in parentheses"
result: 3300 (rpm)
